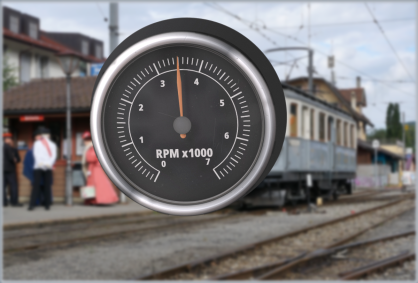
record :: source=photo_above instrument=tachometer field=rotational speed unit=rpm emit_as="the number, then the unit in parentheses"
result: 3500 (rpm)
